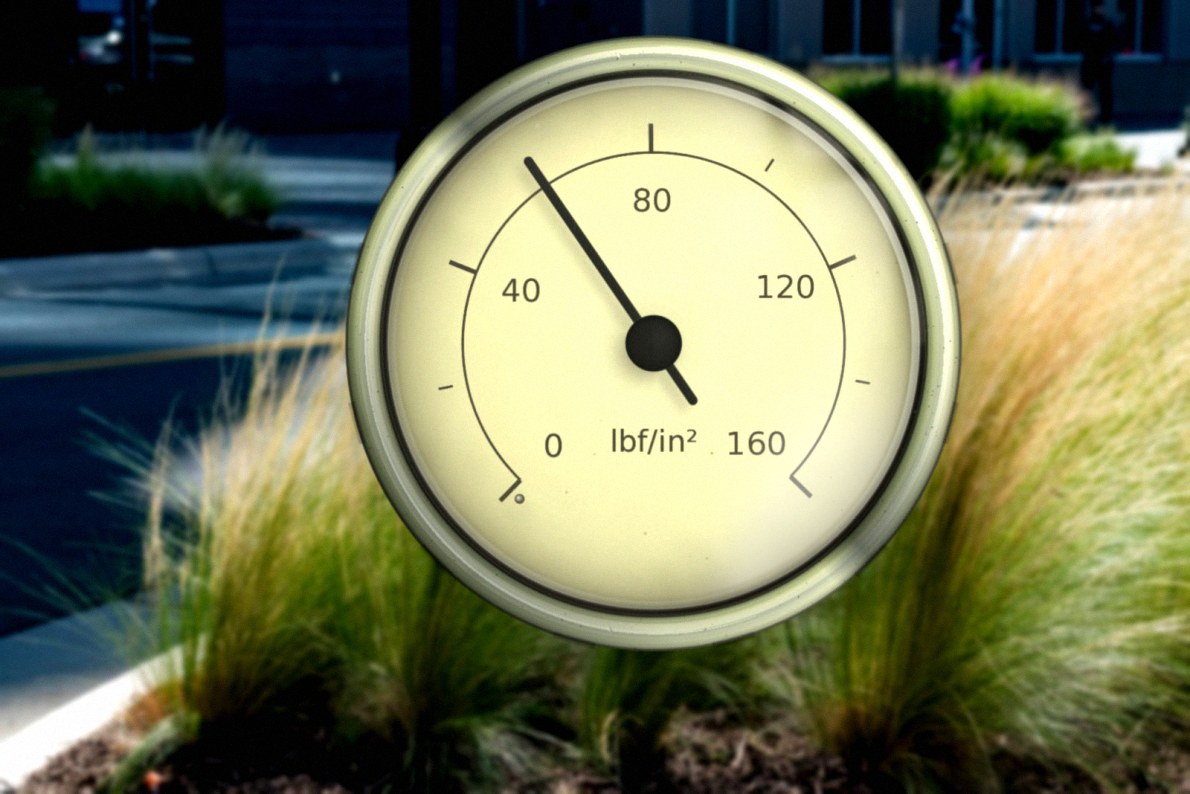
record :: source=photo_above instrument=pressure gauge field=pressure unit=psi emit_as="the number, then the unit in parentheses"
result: 60 (psi)
